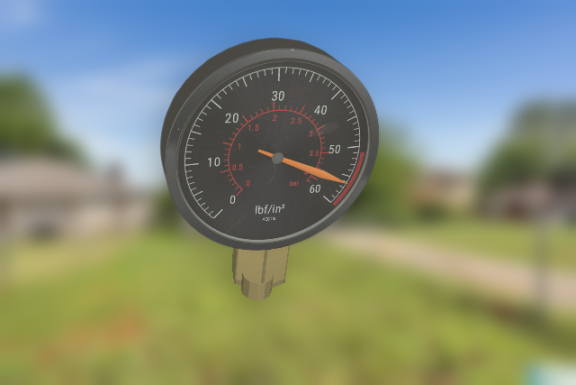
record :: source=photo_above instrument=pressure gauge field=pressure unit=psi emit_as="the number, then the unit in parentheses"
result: 56 (psi)
